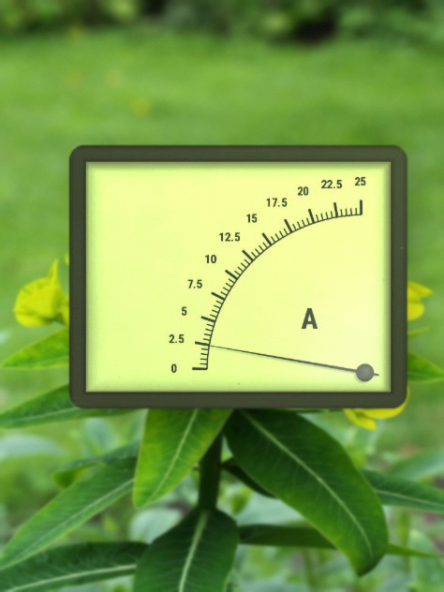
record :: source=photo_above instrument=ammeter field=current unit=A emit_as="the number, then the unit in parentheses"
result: 2.5 (A)
